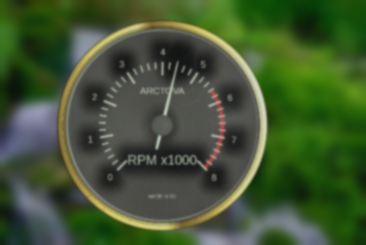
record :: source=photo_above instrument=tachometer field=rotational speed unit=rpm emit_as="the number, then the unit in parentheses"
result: 4400 (rpm)
